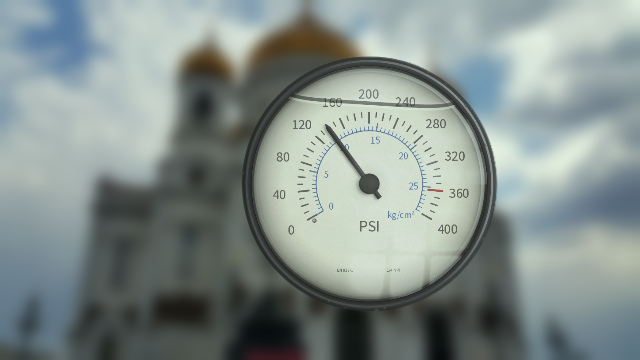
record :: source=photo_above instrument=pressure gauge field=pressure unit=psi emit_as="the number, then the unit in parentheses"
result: 140 (psi)
